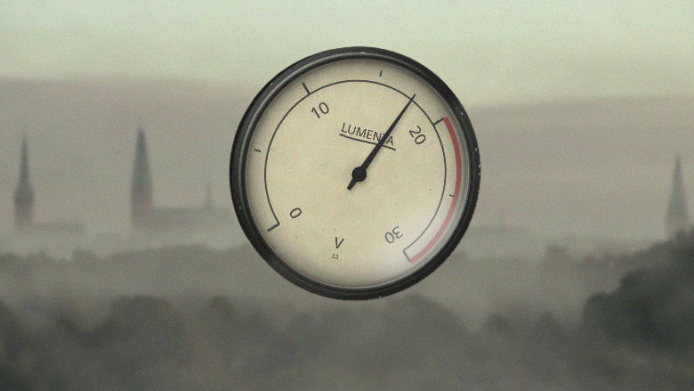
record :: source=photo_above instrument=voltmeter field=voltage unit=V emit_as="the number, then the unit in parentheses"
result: 17.5 (V)
